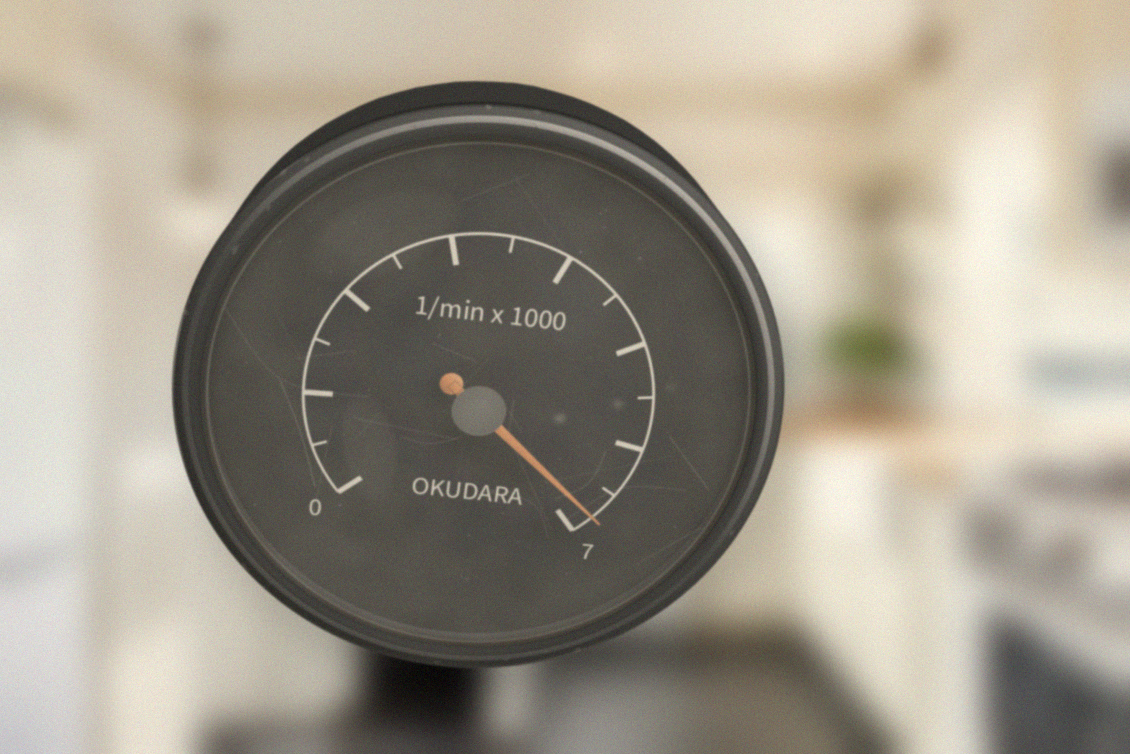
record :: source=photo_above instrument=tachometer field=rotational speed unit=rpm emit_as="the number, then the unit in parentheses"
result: 6750 (rpm)
